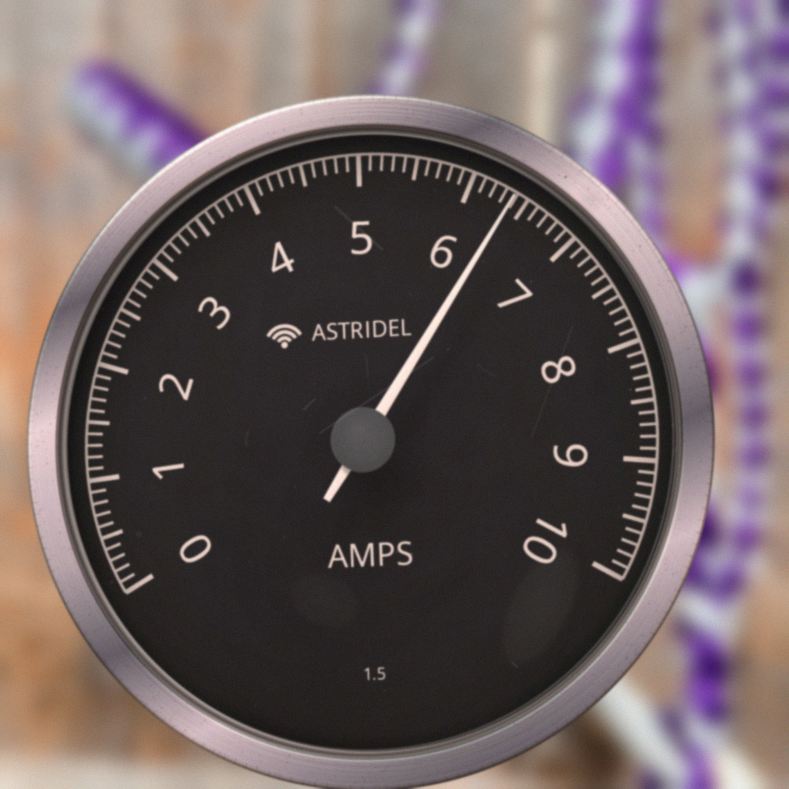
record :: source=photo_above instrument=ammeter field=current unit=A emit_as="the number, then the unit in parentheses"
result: 6.4 (A)
